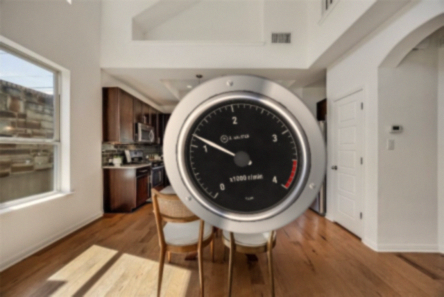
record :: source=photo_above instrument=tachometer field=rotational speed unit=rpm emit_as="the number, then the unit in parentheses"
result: 1200 (rpm)
